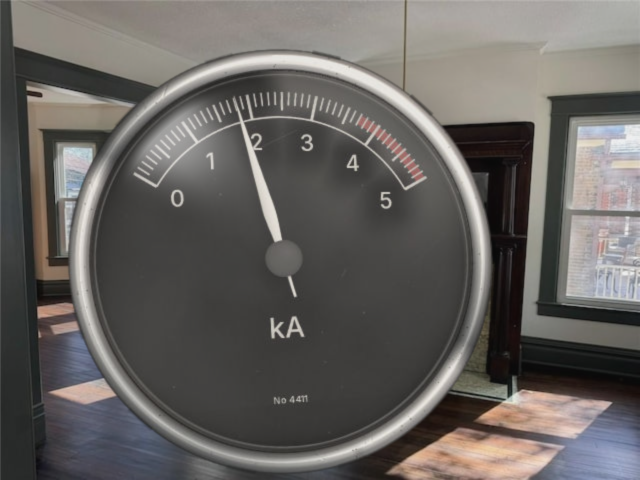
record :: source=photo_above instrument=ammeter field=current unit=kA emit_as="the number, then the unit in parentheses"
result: 1.8 (kA)
